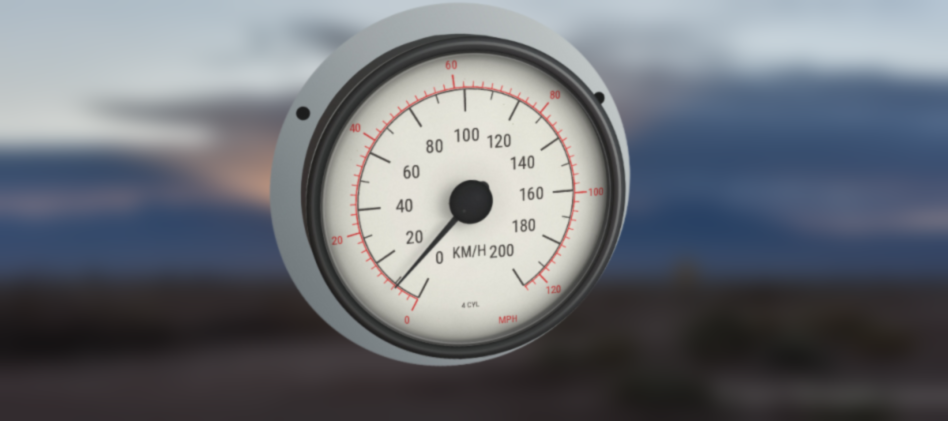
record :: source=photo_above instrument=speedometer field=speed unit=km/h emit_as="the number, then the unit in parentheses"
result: 10 (km/h)
